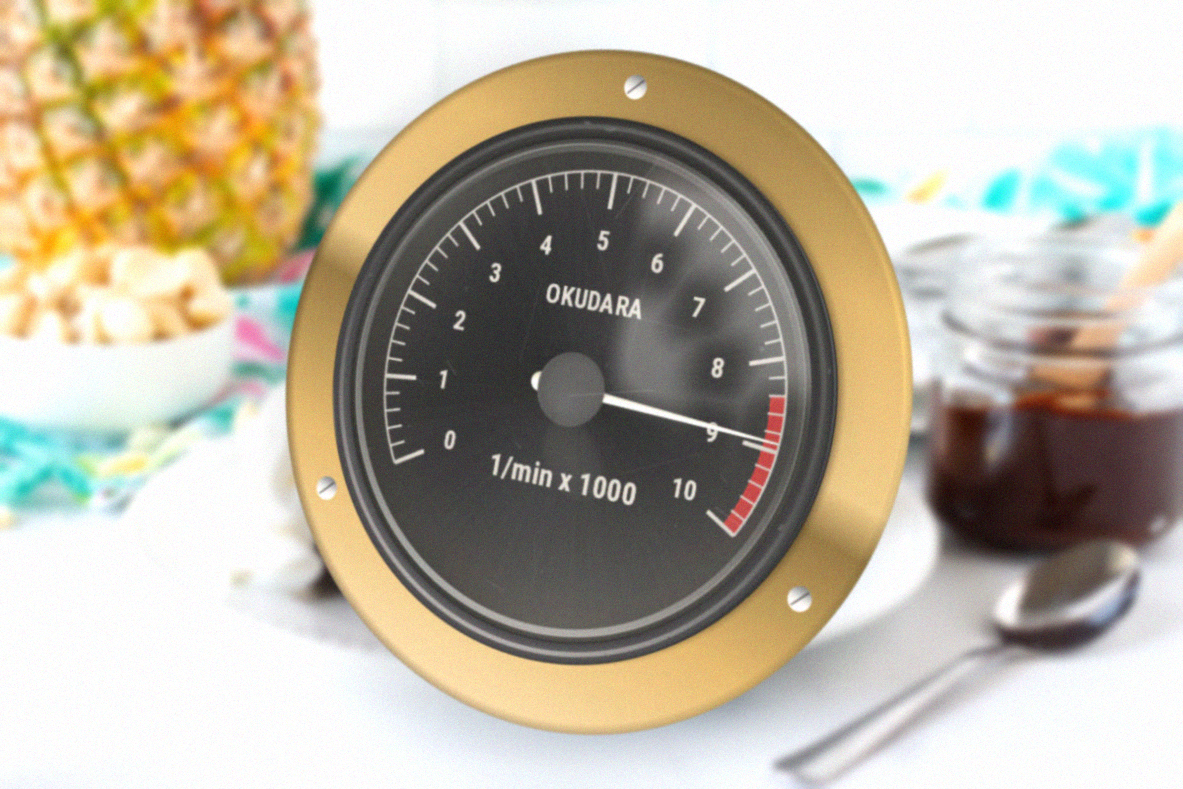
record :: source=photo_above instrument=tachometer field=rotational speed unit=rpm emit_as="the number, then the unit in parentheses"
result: 8900 (rpm)
